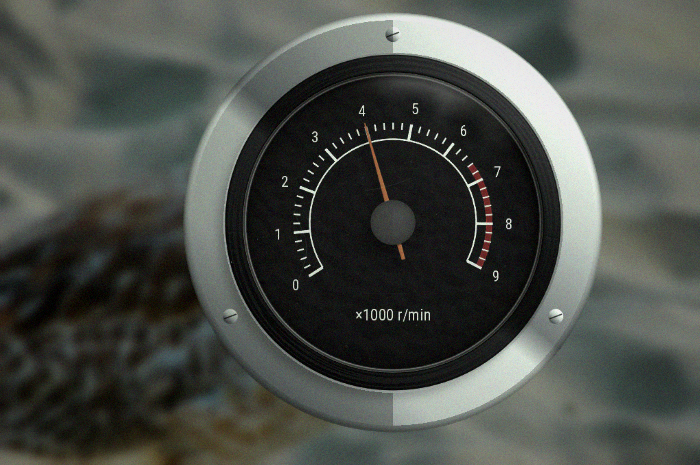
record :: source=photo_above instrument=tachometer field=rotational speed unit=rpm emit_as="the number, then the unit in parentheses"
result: 4000 (rpm)
